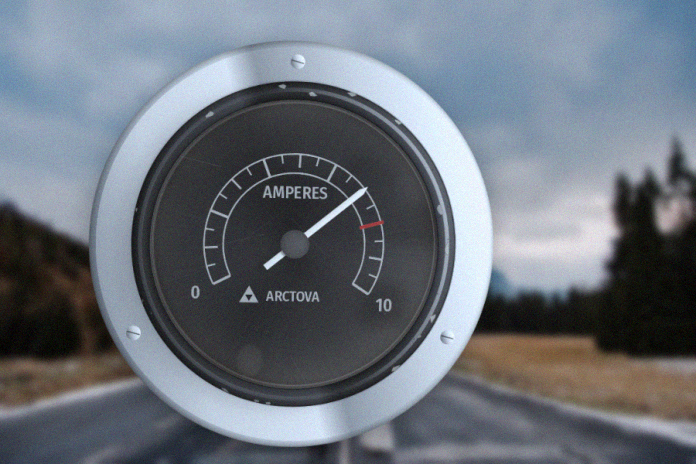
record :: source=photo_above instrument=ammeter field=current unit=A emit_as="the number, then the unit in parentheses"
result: 7 (A)
